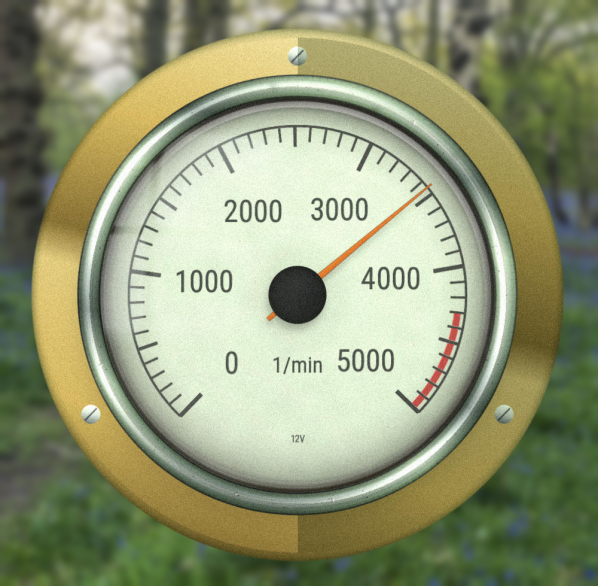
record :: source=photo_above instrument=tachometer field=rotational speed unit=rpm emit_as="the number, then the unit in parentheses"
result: 3450 (rpm)
